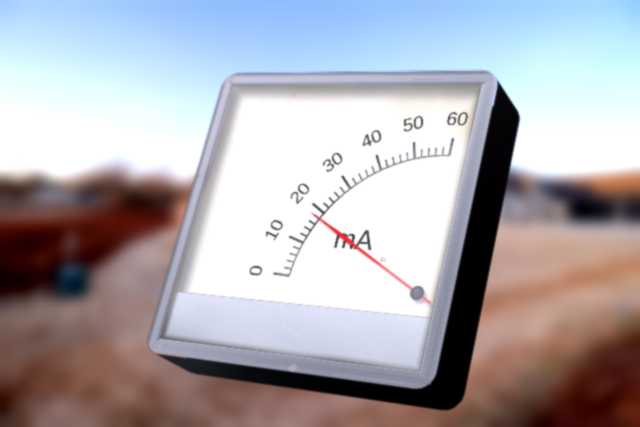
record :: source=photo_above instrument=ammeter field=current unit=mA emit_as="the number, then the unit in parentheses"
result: 18 (mA)
